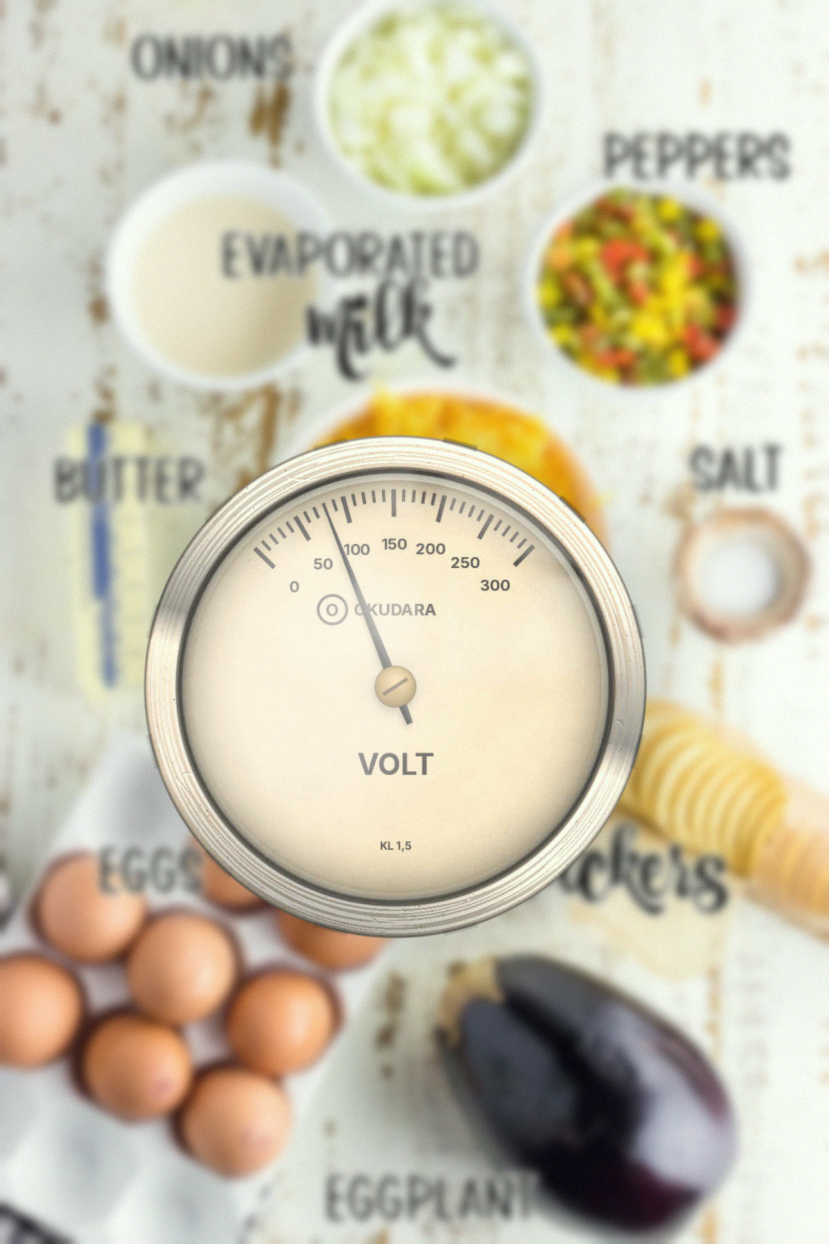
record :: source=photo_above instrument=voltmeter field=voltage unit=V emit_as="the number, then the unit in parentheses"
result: 80 (V)
